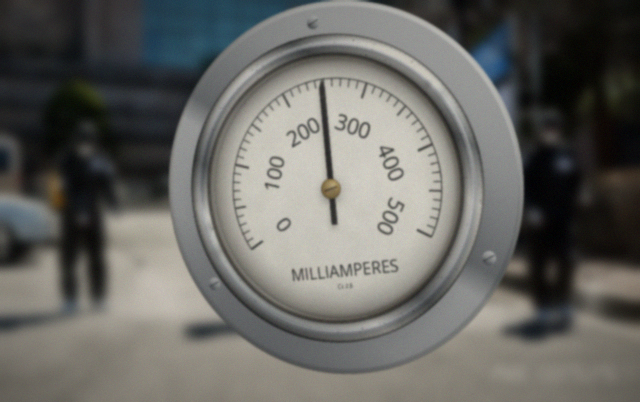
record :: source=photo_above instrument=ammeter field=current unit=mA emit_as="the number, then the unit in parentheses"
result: 250 (mA)
